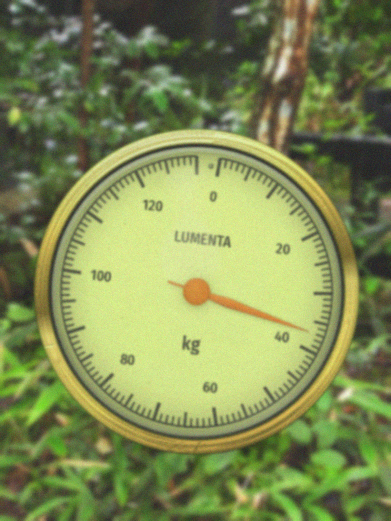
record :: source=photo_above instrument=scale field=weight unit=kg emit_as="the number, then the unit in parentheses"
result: 37 (kg)
